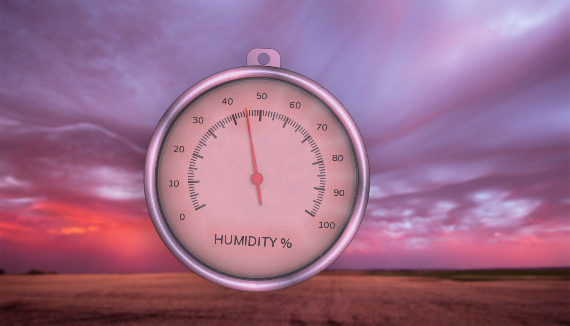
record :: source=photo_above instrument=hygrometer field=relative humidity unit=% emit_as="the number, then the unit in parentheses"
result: 45 (%)
